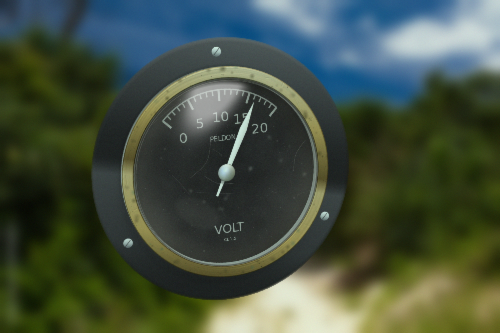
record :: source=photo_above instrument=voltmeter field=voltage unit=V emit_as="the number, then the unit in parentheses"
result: 16 (V)
